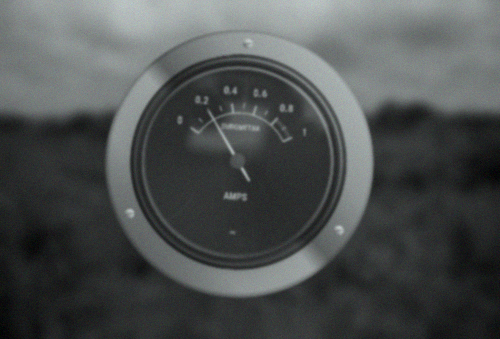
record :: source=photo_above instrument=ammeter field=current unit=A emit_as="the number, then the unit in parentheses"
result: 0.2 (A)
